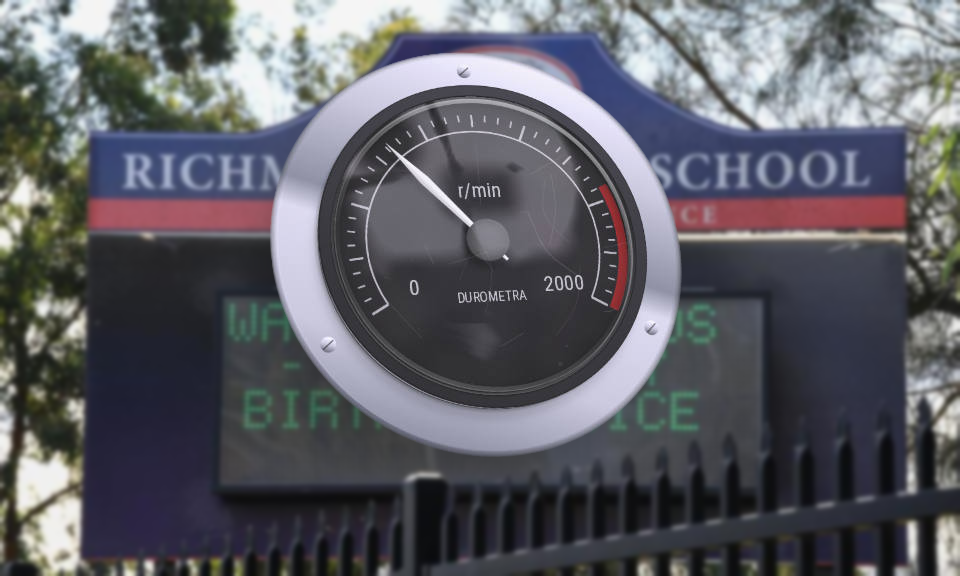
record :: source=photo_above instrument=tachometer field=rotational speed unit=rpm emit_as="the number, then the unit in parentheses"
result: 650 (rpm)
